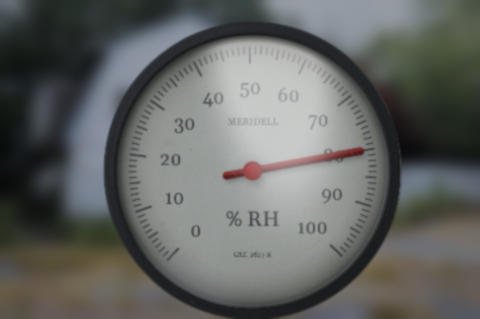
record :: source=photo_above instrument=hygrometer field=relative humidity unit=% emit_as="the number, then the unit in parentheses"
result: 80 (%)
